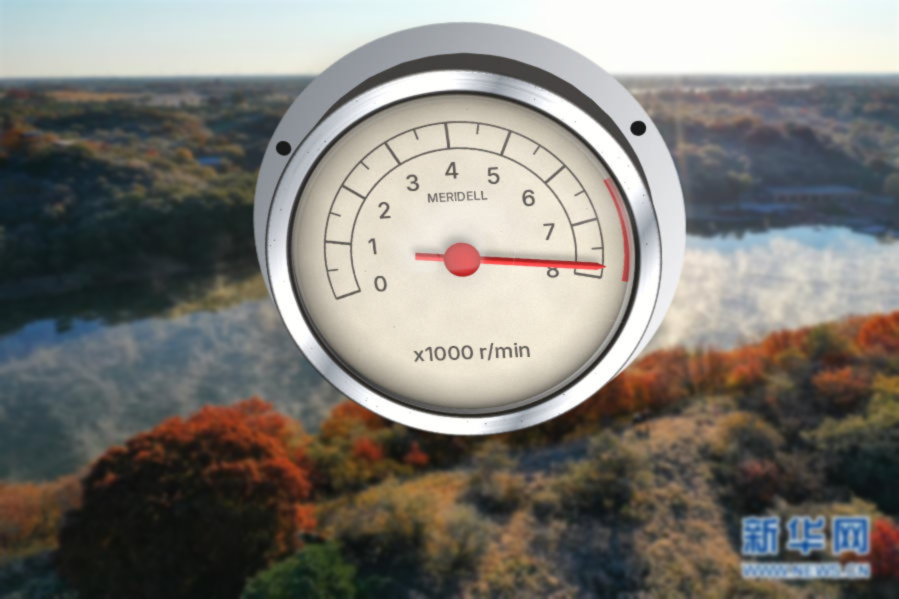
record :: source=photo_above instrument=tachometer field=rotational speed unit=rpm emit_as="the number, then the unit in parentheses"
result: 7750 (rpm)
